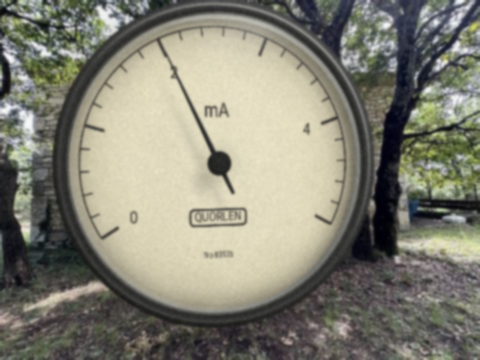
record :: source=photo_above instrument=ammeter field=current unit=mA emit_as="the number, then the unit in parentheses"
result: 2 (mA)
